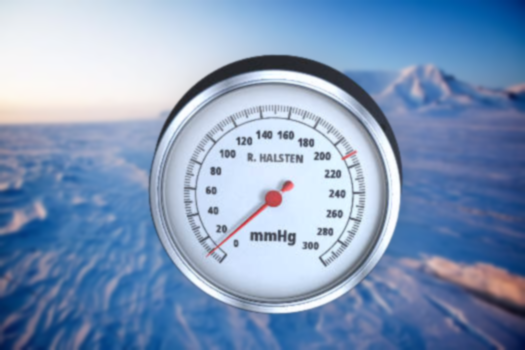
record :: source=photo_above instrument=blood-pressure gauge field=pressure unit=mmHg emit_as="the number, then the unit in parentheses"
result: 10 (mmHg)
